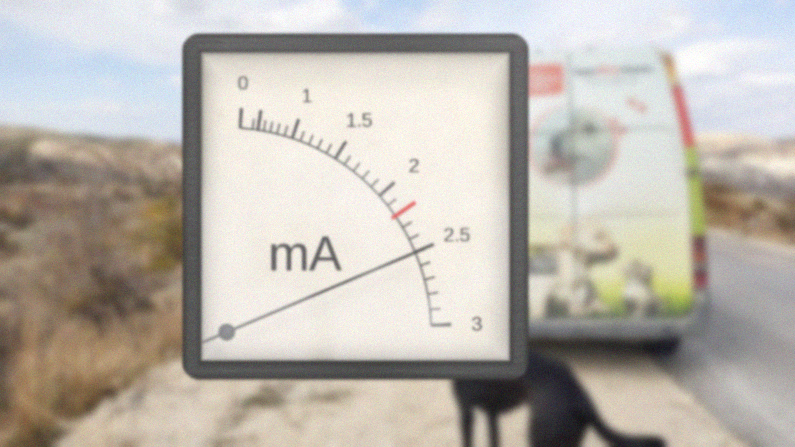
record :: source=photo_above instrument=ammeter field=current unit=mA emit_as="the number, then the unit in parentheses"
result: 2.5 (mA)
